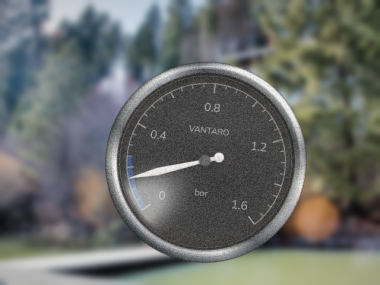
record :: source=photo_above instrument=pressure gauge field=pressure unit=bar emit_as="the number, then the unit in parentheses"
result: 0.15 (bar)
